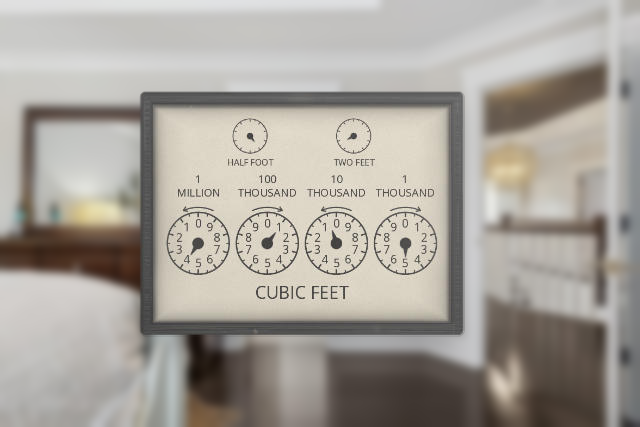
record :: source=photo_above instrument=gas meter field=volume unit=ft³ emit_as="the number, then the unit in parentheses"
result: 410500 (ft³)
